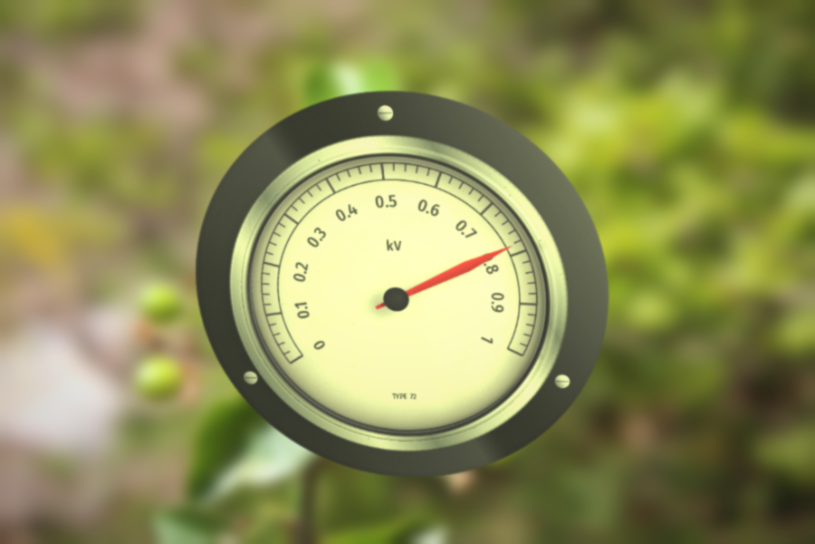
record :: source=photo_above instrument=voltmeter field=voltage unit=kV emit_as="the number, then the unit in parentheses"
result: 0.78 (kV)
